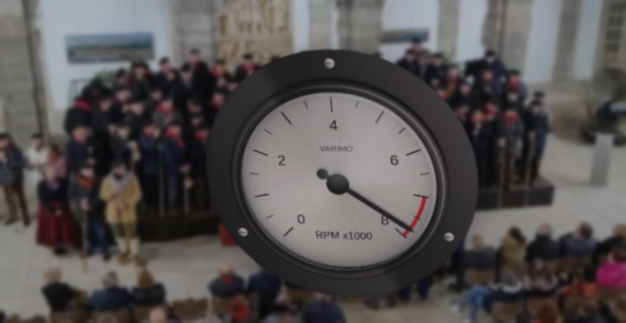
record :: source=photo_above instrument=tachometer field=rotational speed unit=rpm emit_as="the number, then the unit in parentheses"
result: 7750 (rpm)
